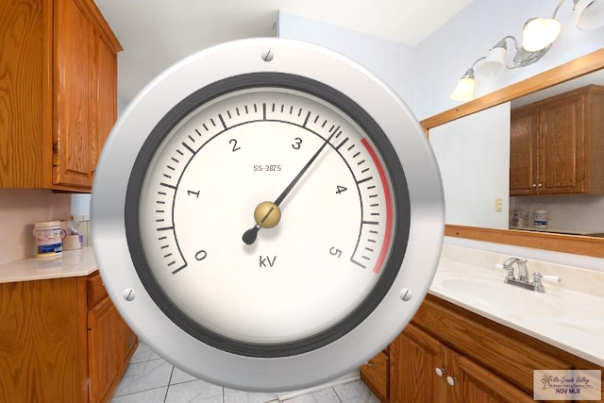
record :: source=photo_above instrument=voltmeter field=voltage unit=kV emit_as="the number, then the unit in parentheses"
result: 3.35 (kV)
